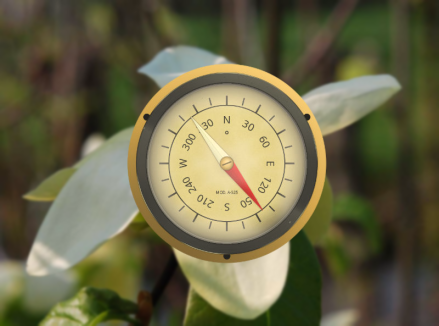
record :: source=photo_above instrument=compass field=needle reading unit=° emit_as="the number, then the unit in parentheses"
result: 142.5 (°)
